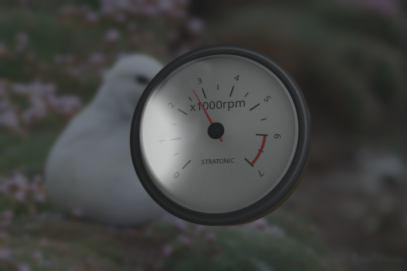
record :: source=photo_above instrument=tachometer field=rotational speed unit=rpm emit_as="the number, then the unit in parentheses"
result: 2750 (rpm)
